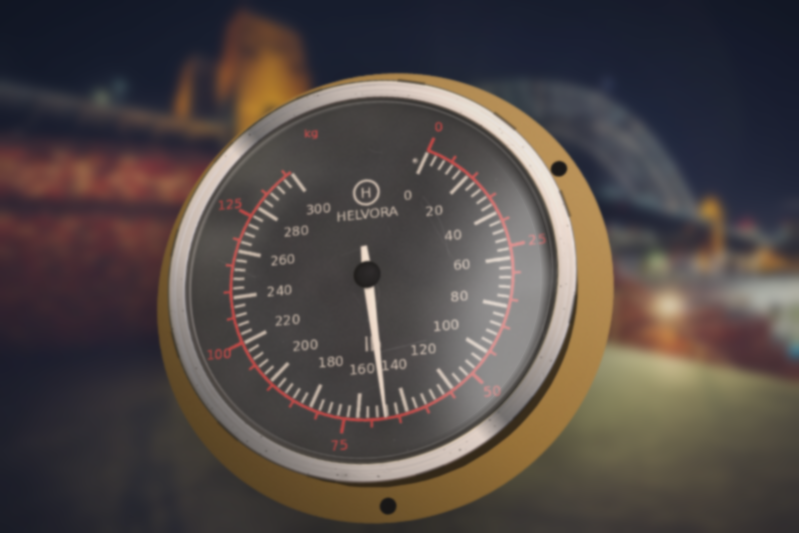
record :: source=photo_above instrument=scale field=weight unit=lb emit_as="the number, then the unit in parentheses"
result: 148 (lb)
